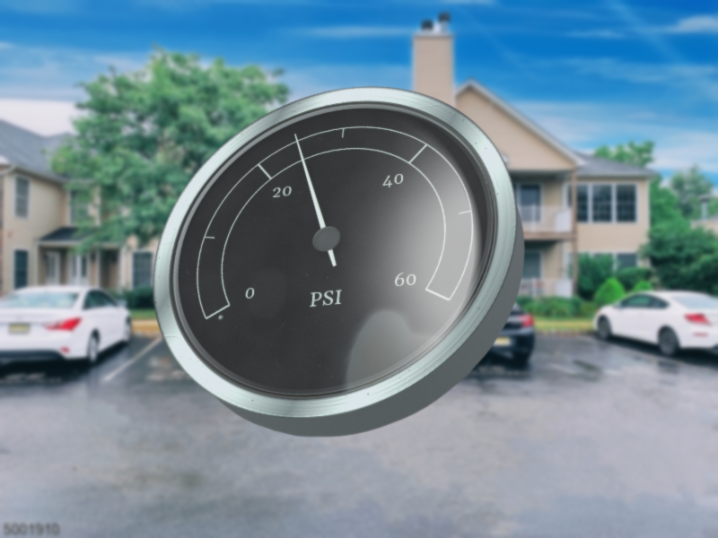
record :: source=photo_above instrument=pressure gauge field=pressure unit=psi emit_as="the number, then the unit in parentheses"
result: 25 (psi)
